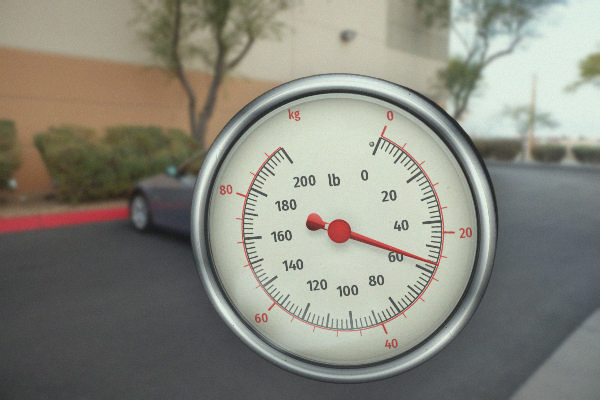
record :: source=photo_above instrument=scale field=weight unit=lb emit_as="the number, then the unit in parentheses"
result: 56 (lb)
